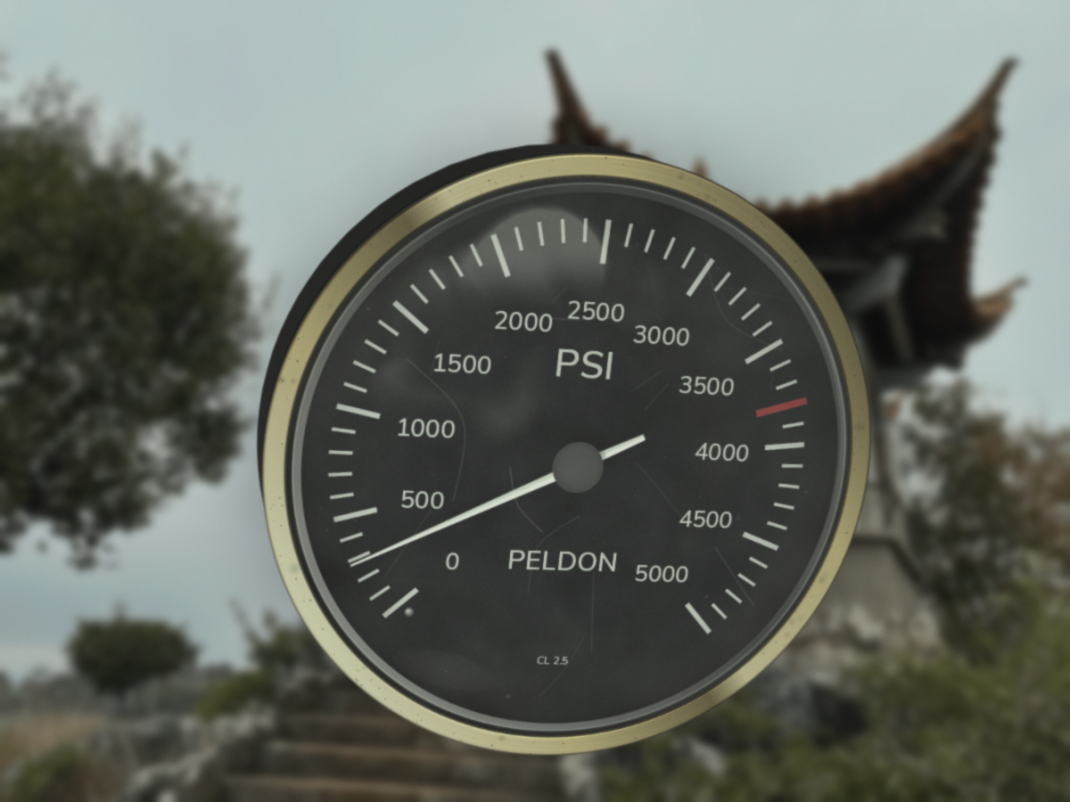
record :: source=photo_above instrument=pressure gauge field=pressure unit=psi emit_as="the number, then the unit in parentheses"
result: 300 (psi)
